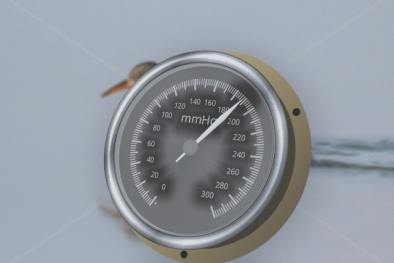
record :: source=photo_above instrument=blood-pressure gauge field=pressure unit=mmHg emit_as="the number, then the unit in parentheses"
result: 190 (mmHg)
